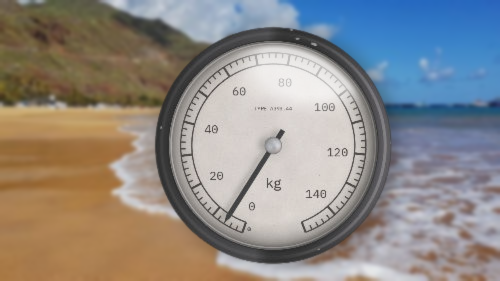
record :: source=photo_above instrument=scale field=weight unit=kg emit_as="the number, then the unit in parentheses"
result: 6 (kg)
